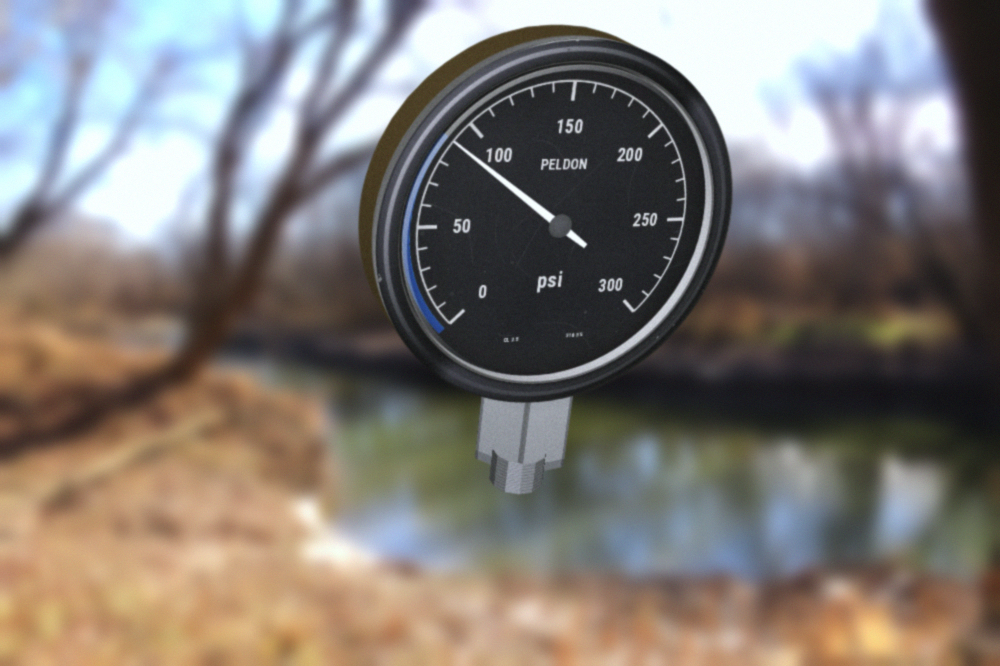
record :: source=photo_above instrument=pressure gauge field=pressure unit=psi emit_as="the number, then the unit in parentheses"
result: 90 (psi)
